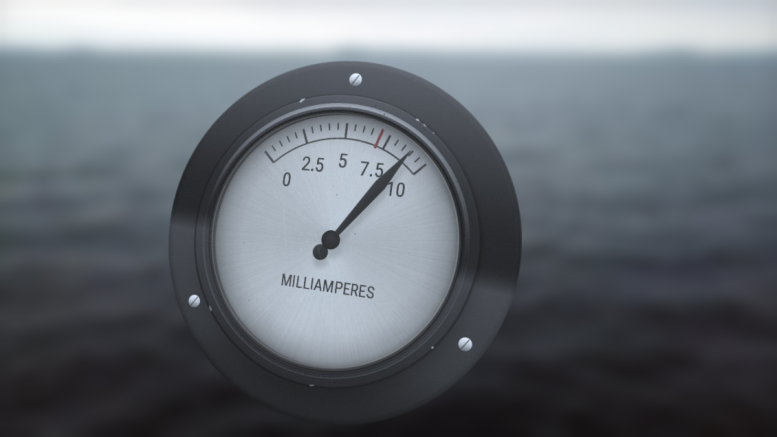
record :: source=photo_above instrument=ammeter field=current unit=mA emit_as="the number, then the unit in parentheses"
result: 9 (mA)
